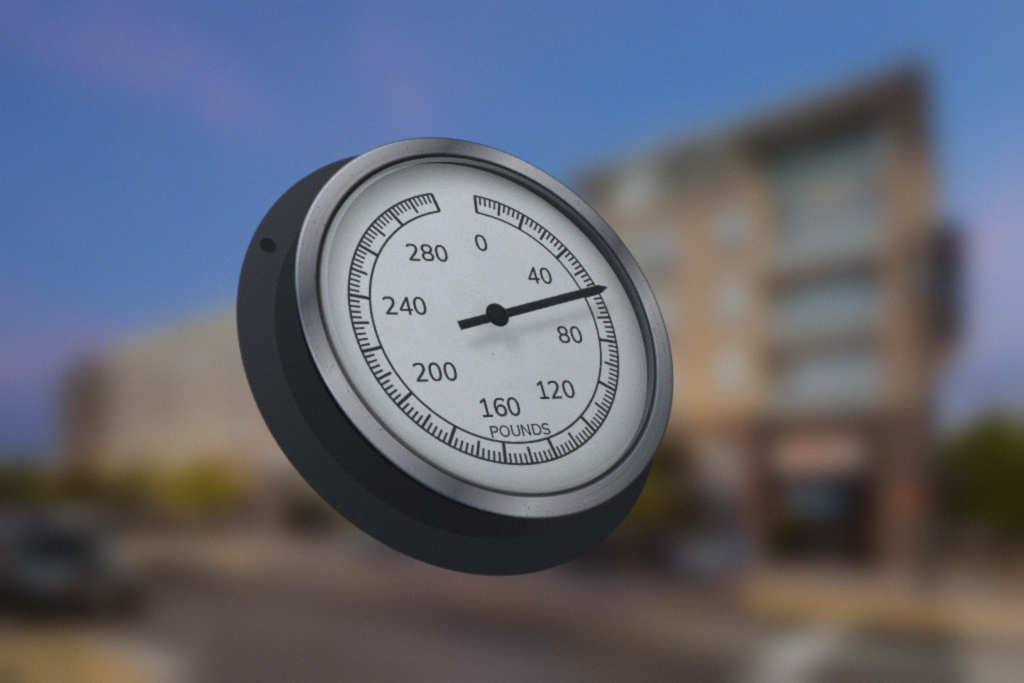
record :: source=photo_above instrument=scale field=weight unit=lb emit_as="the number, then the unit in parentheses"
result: 60 (lb)
